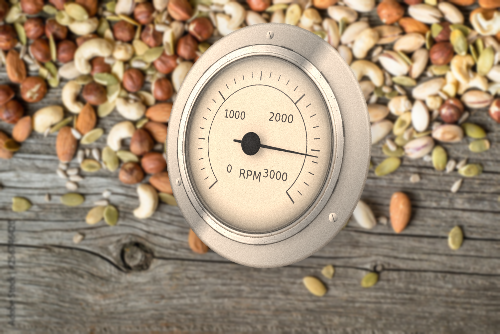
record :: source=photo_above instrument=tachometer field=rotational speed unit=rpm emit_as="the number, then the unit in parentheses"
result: 2550 (rpm)
